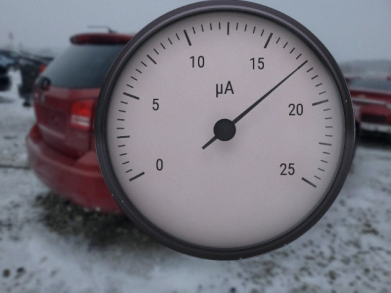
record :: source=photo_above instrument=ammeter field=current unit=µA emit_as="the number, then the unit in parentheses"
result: 17.5 (µA)
